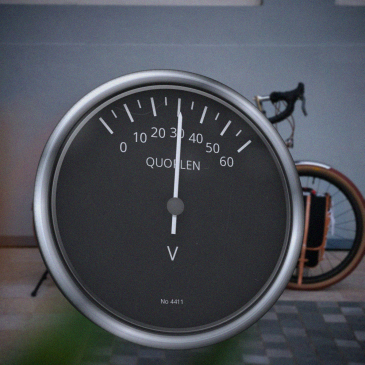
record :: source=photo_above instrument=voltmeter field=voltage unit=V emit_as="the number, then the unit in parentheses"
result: 30 (V)
